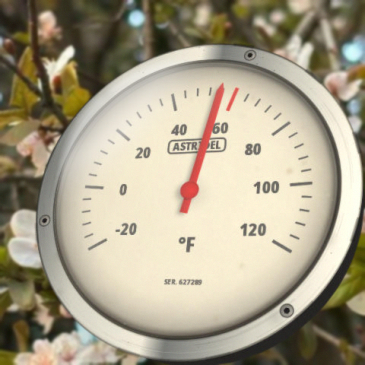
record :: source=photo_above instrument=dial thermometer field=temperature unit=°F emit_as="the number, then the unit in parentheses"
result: 56 (°F)
